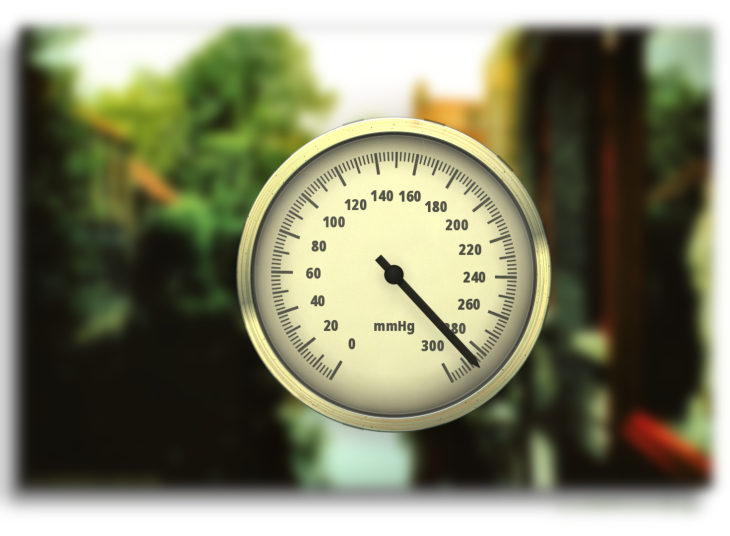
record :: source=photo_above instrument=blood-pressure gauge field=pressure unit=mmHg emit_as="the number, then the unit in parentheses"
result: 286 (mmHg)
